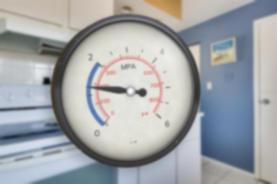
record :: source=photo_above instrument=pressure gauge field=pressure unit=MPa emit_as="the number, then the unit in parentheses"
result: 1.25 (MPa)
